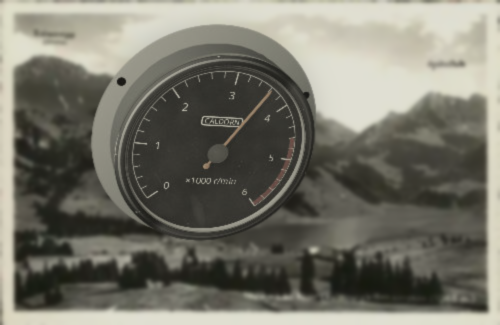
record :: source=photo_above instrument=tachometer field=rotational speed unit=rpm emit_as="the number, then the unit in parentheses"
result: 3600 (rpm)
